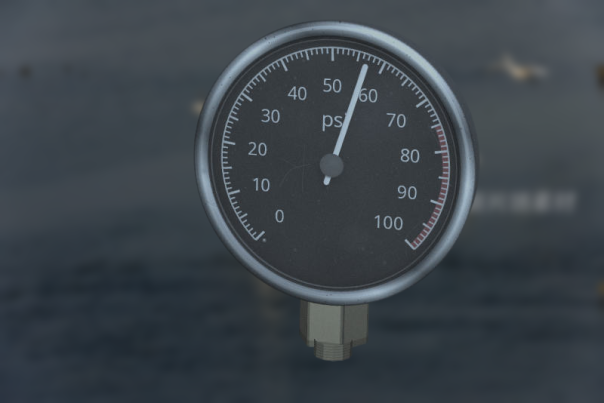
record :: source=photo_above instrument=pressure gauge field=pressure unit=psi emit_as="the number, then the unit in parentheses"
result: 57 (psi)
